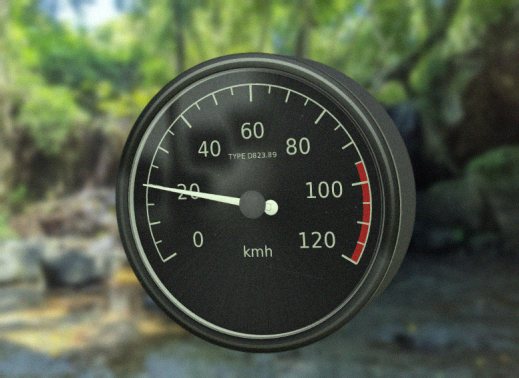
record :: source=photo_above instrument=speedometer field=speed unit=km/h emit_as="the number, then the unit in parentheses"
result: 20 (km/h)
